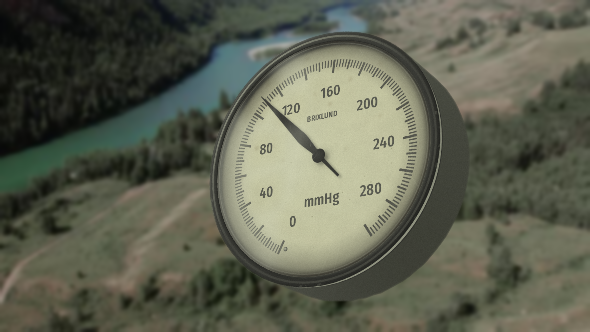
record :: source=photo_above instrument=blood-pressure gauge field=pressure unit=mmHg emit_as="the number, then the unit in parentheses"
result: 110 (mmHg)
